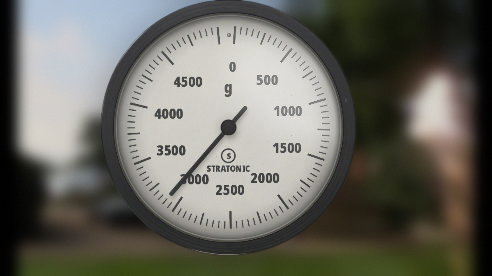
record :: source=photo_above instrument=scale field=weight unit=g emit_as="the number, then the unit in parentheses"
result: 3100 (g)
